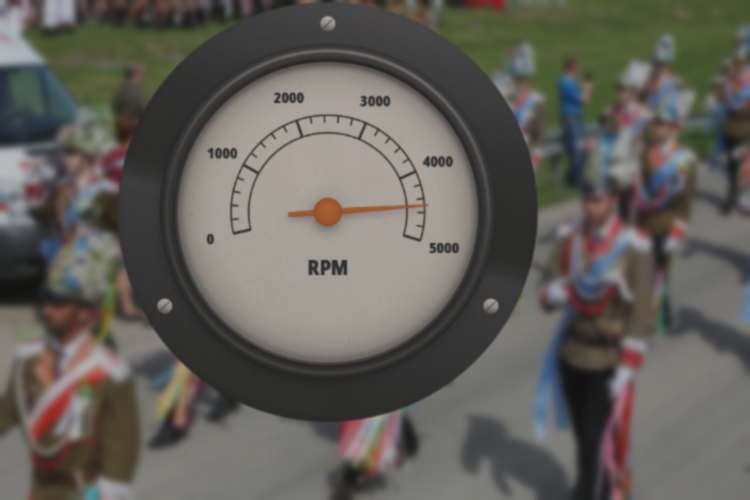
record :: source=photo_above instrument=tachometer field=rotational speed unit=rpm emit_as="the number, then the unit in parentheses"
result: 4500 (rpm)
